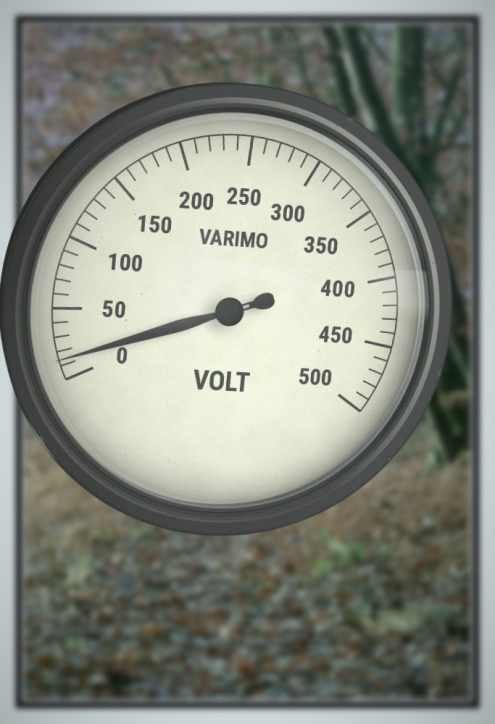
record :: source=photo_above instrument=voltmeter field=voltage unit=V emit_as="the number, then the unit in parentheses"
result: 15 (V)
